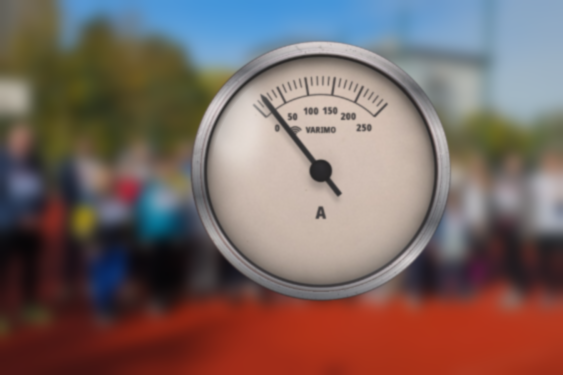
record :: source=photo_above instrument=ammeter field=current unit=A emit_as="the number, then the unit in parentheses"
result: 20 (A)
